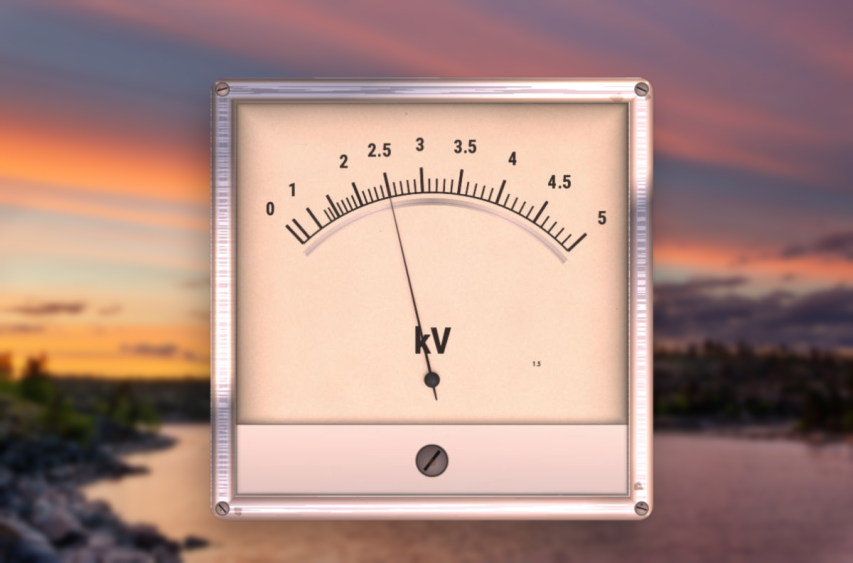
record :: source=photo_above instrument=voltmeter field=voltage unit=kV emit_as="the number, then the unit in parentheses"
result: 2.5 (kV)
